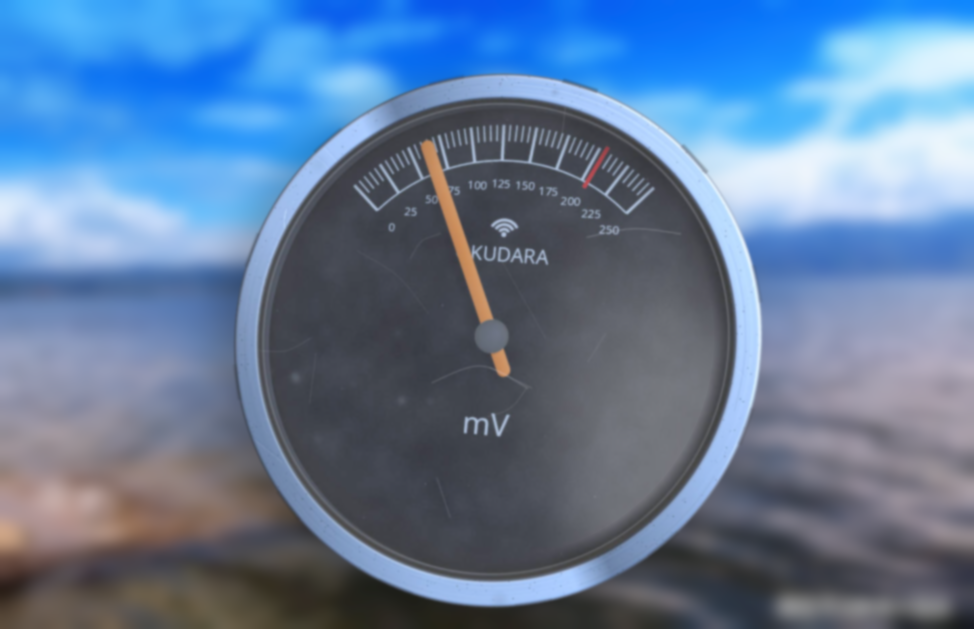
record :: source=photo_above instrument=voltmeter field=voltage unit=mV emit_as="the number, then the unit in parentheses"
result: 65 (mV)
